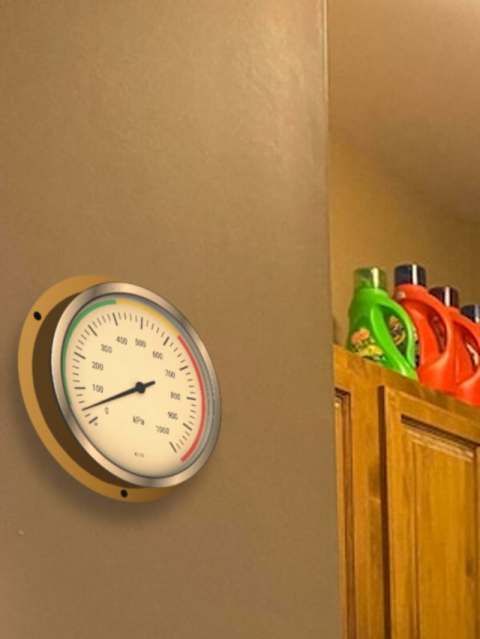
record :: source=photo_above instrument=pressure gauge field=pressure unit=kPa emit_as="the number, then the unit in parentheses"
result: 40 (kPa)
